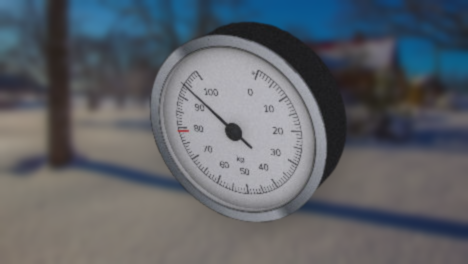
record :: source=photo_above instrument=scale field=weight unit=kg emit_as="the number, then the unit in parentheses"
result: 95 (kg)
